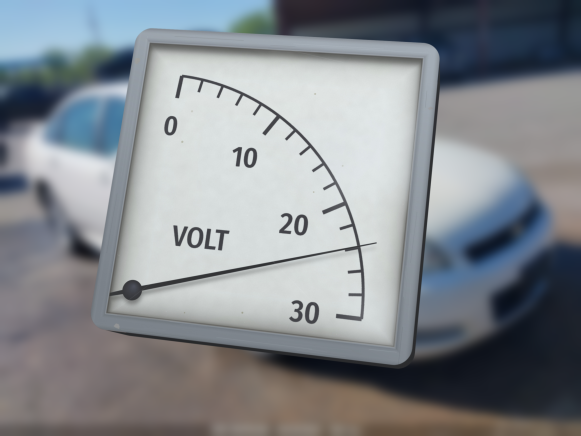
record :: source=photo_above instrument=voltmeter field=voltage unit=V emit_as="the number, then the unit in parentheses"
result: 24 (V)
